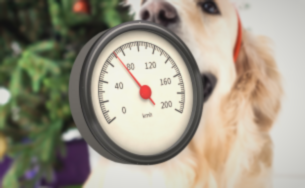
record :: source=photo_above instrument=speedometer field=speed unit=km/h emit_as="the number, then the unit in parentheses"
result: 70 (km/h)
